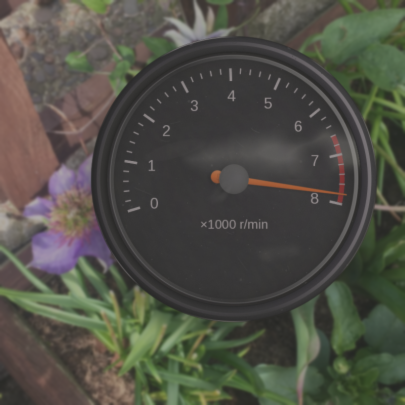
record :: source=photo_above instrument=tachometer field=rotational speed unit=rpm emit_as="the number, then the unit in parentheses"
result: 7800 (rpm)
